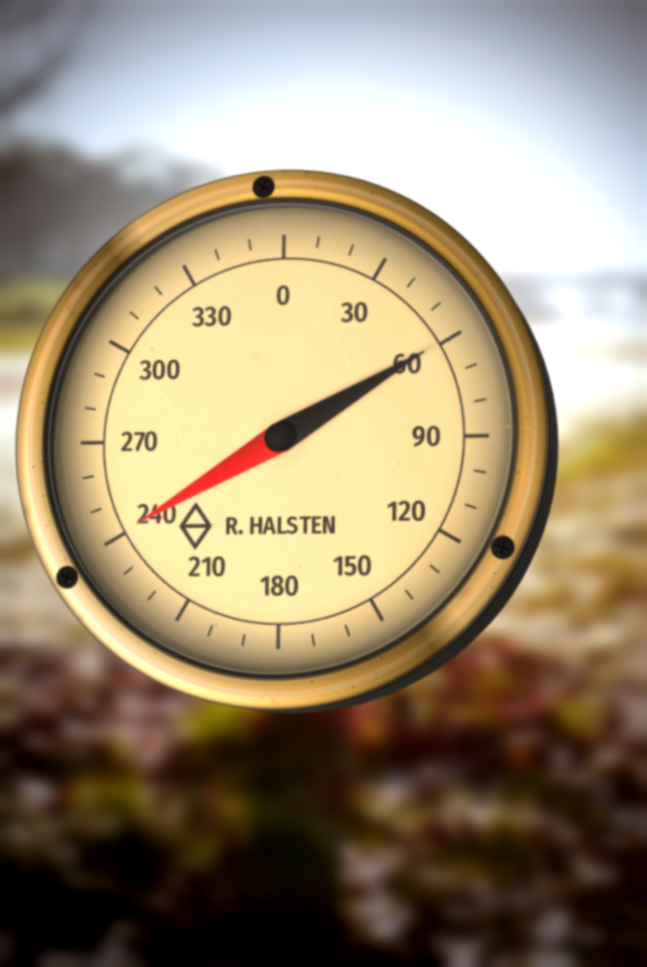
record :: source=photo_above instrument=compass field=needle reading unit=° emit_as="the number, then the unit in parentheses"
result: 240 (°)
